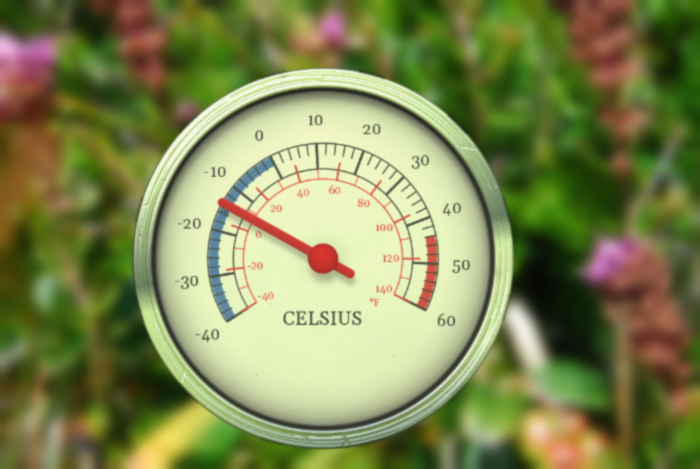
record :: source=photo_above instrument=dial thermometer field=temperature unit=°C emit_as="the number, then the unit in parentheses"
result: -14 (°C)
